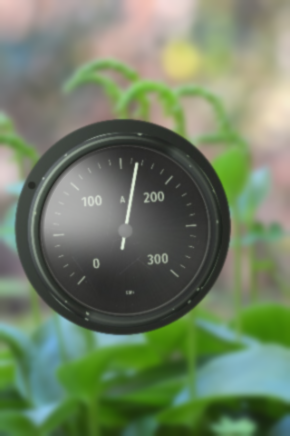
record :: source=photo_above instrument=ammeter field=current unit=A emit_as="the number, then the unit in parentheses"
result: 165 (A)
